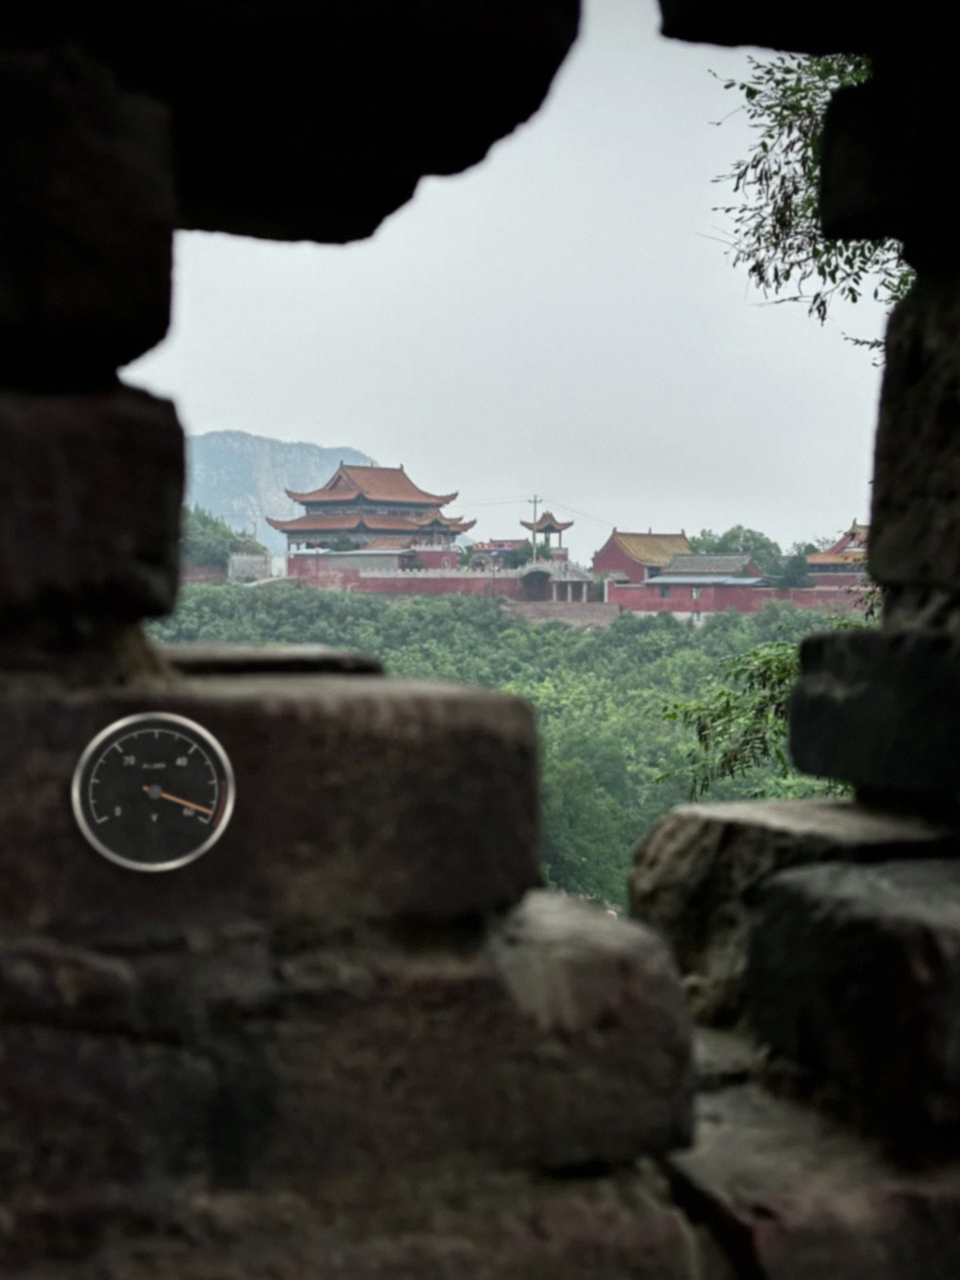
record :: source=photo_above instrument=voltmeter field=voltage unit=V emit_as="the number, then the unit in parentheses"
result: 57.5 (V)
